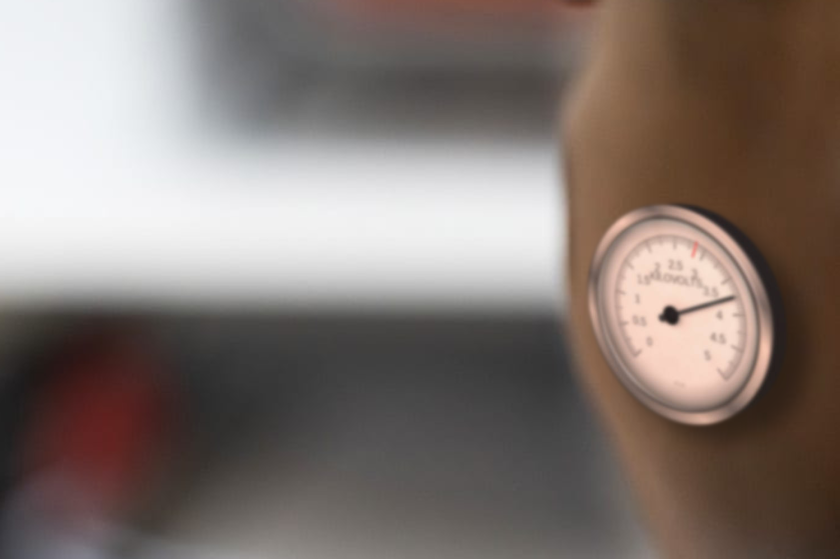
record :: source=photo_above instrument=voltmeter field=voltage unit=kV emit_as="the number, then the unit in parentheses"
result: 3.75 (kV)
